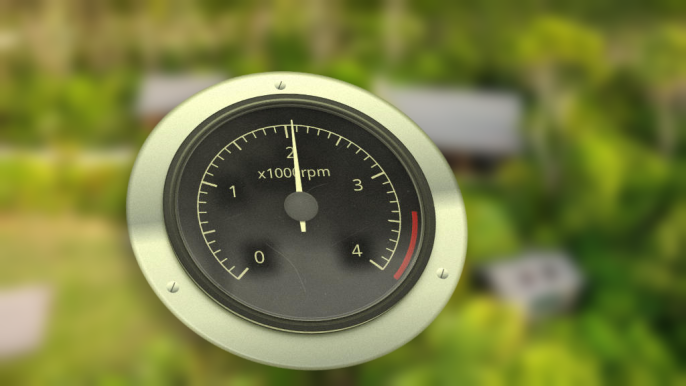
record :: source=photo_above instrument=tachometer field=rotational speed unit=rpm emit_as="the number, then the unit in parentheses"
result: 2050 (rpm)
